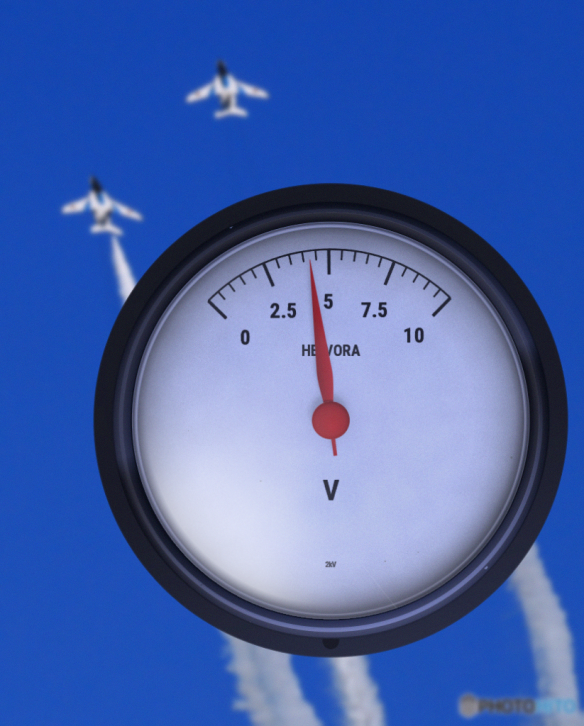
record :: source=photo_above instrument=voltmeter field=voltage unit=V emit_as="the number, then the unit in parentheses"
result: 4.25 (V)
